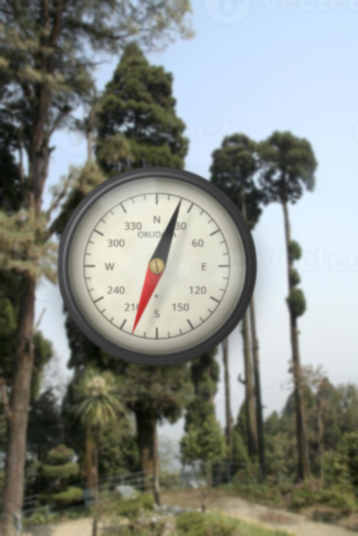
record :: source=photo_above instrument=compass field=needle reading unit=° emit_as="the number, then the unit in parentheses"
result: 200 (°)
